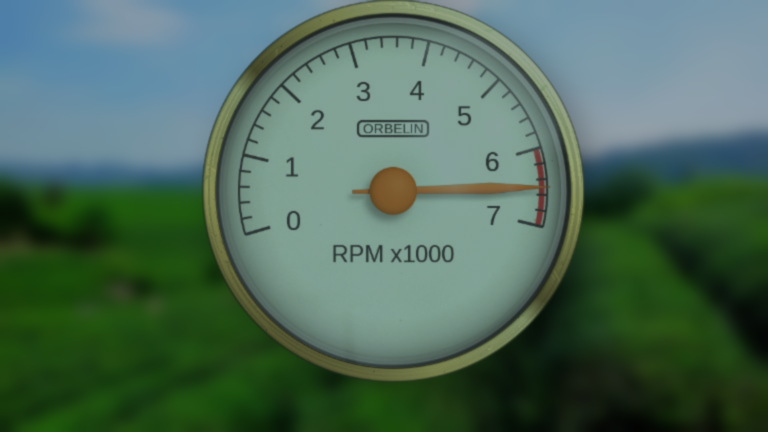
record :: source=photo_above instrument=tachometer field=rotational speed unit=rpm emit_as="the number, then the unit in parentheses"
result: 6500 (rpm)
